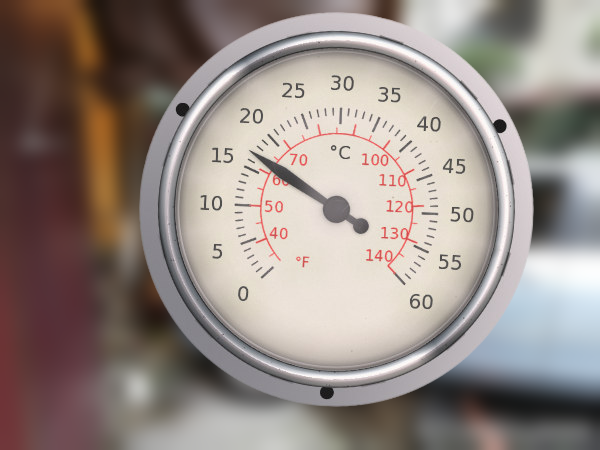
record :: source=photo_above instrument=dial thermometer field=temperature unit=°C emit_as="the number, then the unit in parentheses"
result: 17 (°C)
